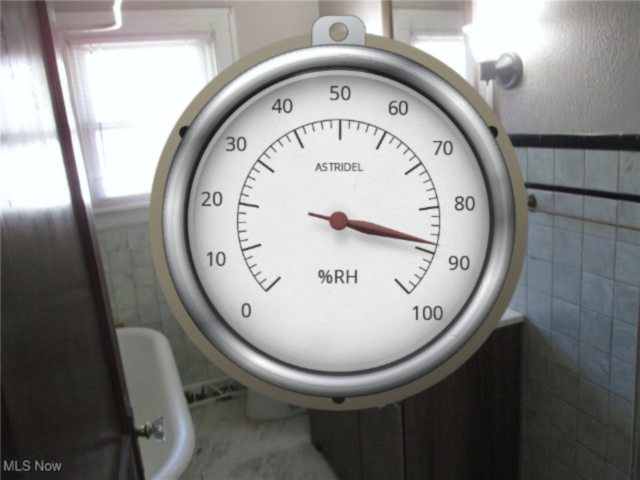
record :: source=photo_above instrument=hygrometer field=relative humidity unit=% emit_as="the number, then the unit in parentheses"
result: 88 (%)
